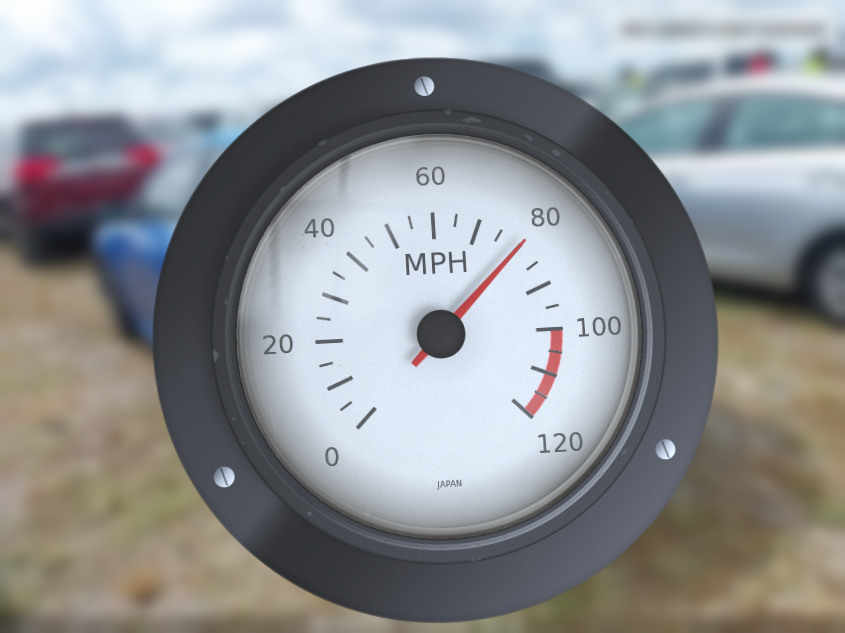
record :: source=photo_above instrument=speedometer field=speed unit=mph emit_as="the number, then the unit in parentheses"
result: 80 (mph)
